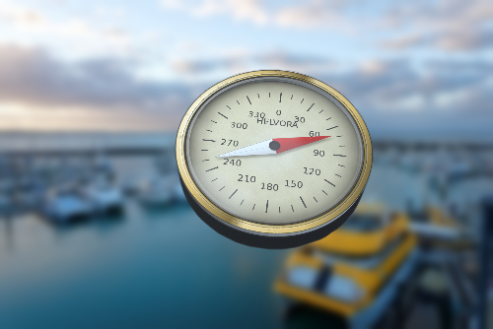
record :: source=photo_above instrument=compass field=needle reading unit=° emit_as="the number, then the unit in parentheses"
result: 70 (°)
